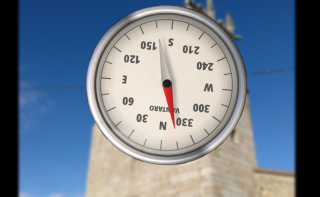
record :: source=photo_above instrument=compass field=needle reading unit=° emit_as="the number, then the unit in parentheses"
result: 345 (°)
